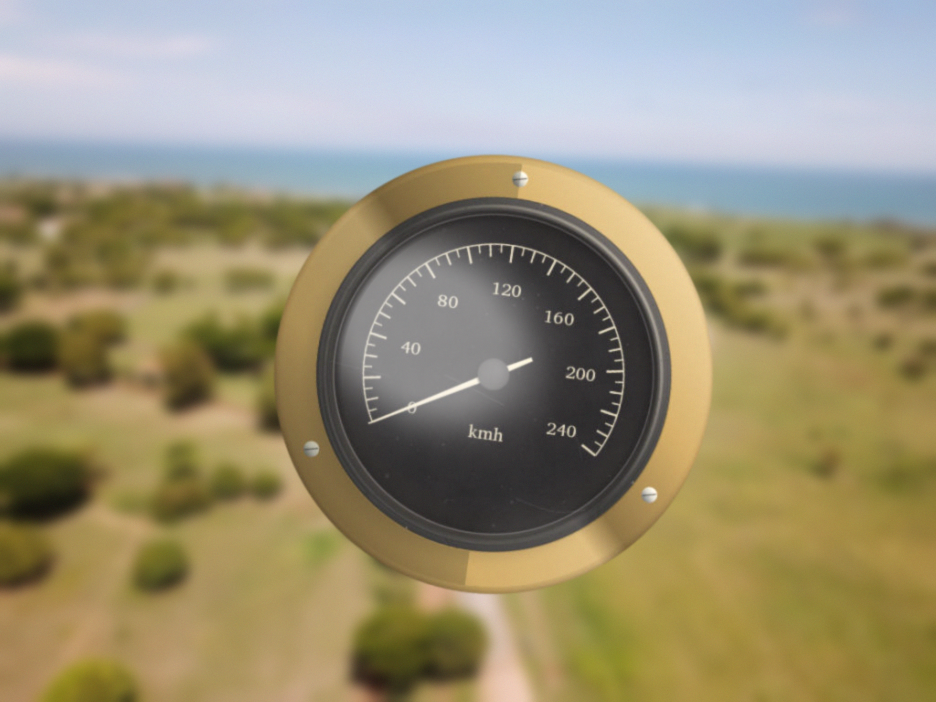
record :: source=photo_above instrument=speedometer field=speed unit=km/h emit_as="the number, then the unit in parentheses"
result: 0 (km/h)
